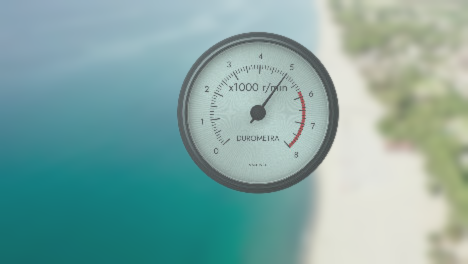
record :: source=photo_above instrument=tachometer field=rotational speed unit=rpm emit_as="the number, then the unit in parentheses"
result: 5000 (rpm)
